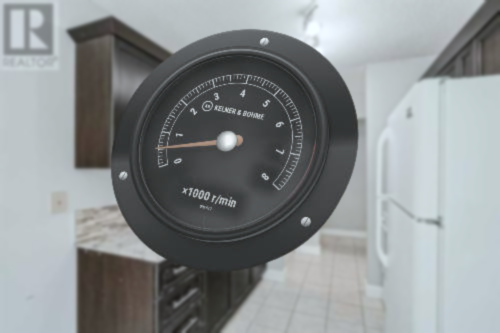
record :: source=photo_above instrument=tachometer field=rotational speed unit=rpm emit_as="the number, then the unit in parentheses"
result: 500 (rpm)
